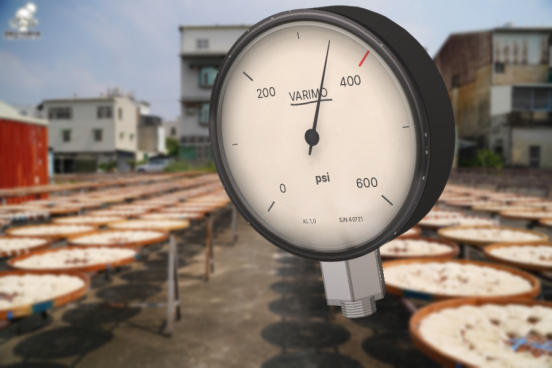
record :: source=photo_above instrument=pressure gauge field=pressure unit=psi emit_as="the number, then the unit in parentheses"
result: 350 (psi)
